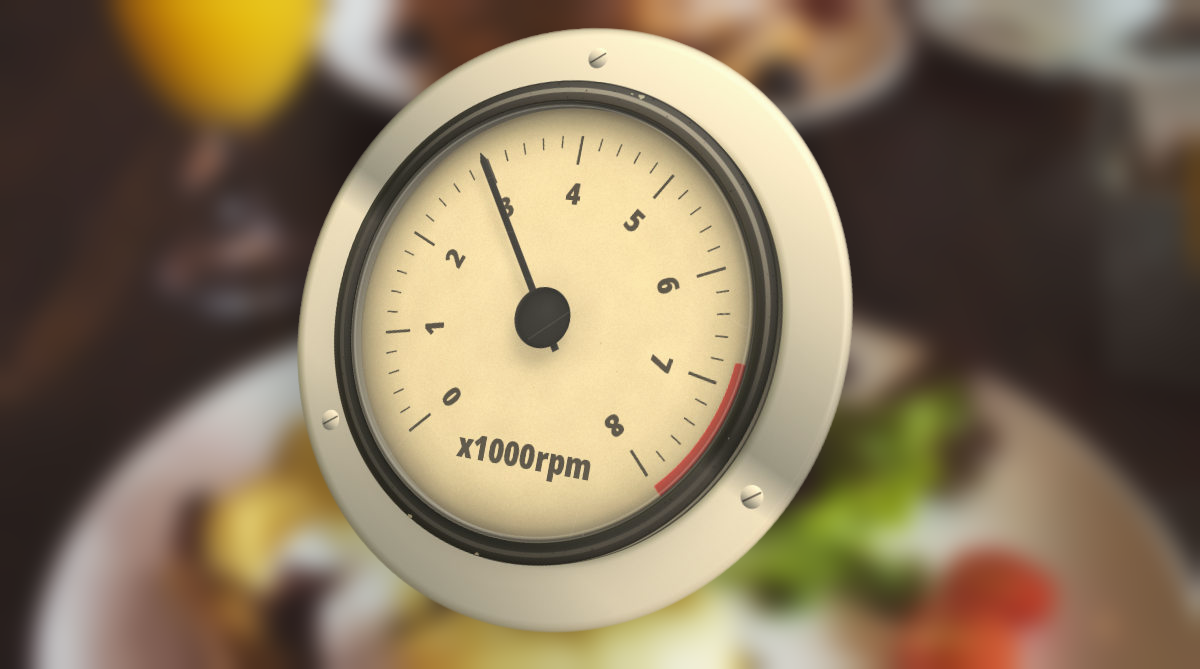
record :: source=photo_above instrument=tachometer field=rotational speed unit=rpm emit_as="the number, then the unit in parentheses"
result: 3000 (rpm)
